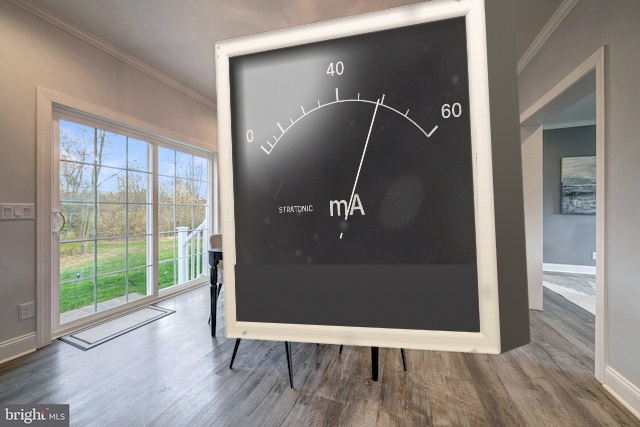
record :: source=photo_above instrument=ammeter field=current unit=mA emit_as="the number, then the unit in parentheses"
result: 50 (mA)
